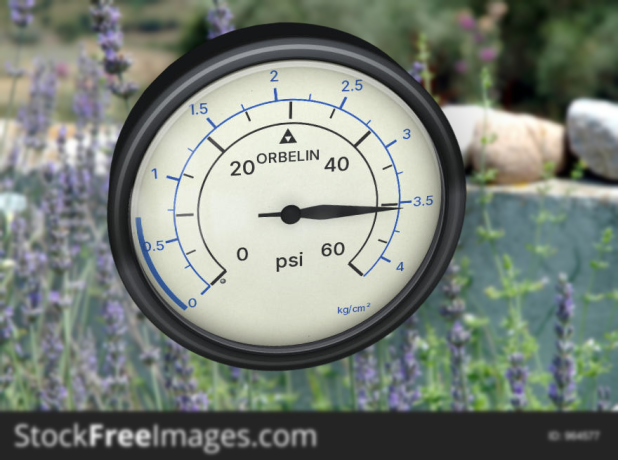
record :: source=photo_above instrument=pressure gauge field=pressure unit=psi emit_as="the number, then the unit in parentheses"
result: 50 (psi)
